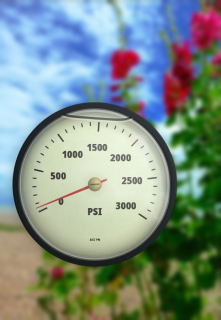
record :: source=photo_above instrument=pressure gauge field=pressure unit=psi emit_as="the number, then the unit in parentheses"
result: 50 (psi)
